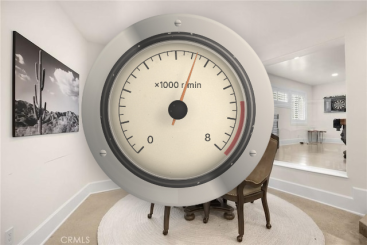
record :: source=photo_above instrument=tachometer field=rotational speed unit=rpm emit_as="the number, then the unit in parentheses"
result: 4625 (rpm)
